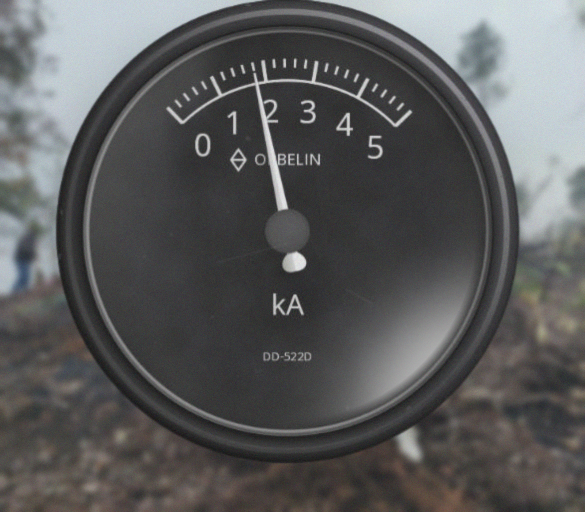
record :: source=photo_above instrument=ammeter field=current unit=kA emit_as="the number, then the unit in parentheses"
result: 1.8 (kA)
